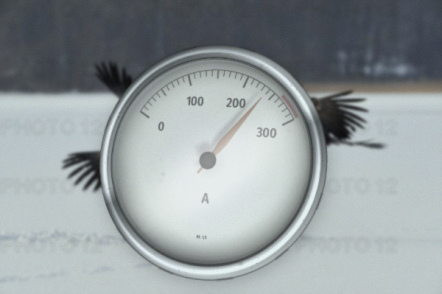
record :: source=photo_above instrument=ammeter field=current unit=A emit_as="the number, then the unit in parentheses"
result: 240 (A)
